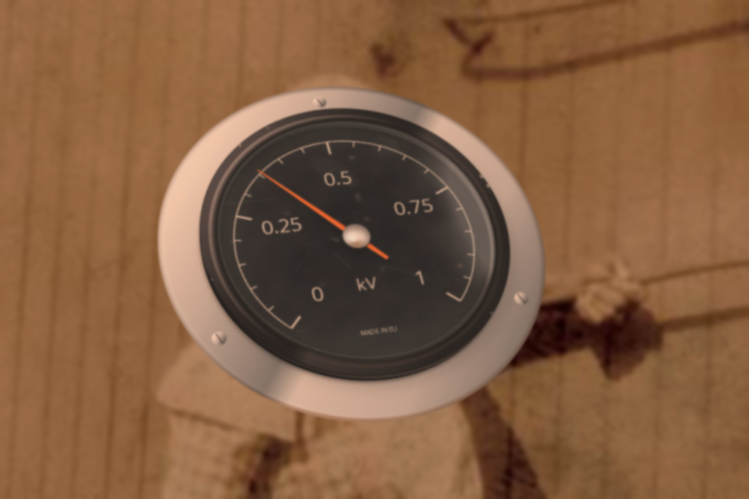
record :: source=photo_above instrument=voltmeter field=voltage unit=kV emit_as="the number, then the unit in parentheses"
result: 0.35 (kV)
